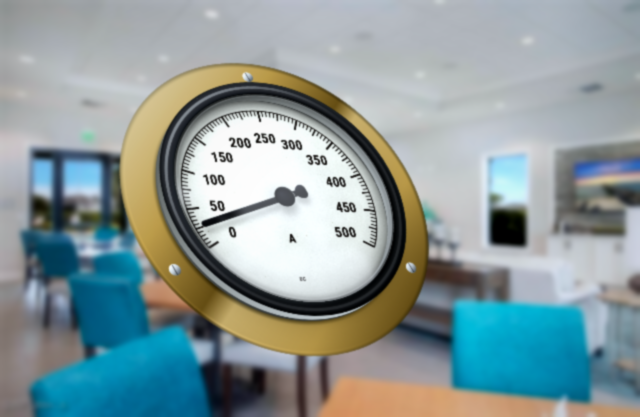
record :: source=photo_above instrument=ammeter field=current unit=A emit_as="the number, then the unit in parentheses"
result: 25 (A)
